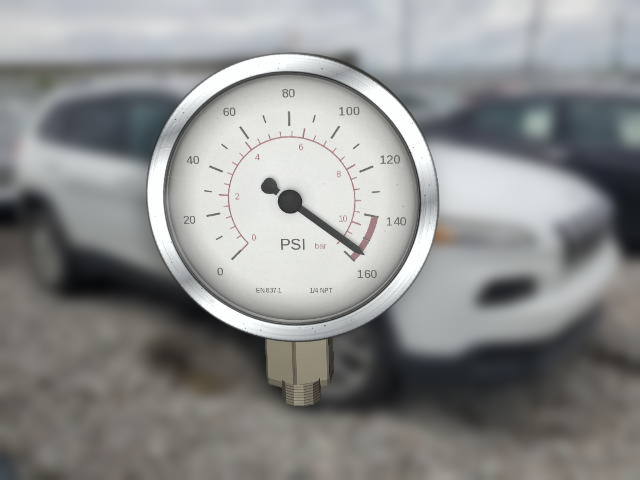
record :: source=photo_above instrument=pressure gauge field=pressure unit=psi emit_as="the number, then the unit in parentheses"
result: 155 (psi)
